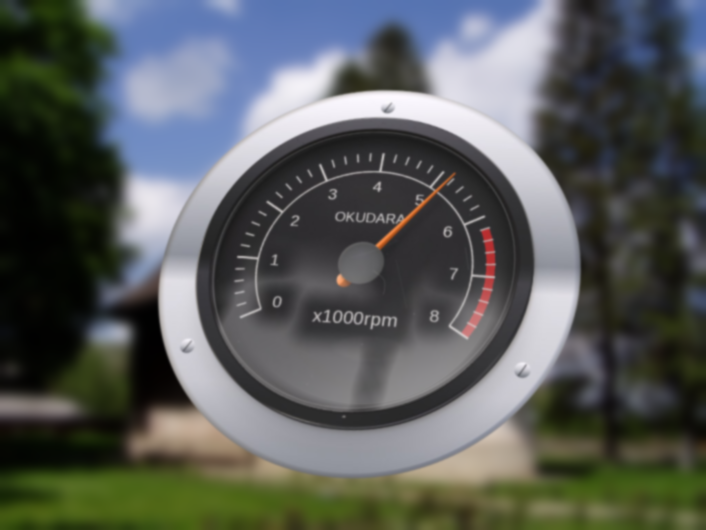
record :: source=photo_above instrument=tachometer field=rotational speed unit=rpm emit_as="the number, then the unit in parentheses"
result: 5200 (rpm)
